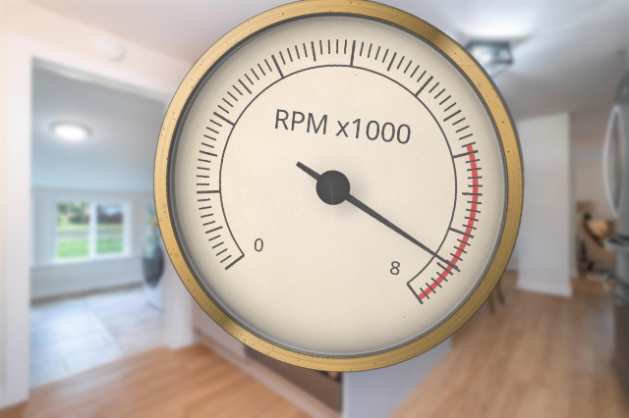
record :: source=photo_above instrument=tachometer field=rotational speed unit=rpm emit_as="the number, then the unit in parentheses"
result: 7400 (rpm)
